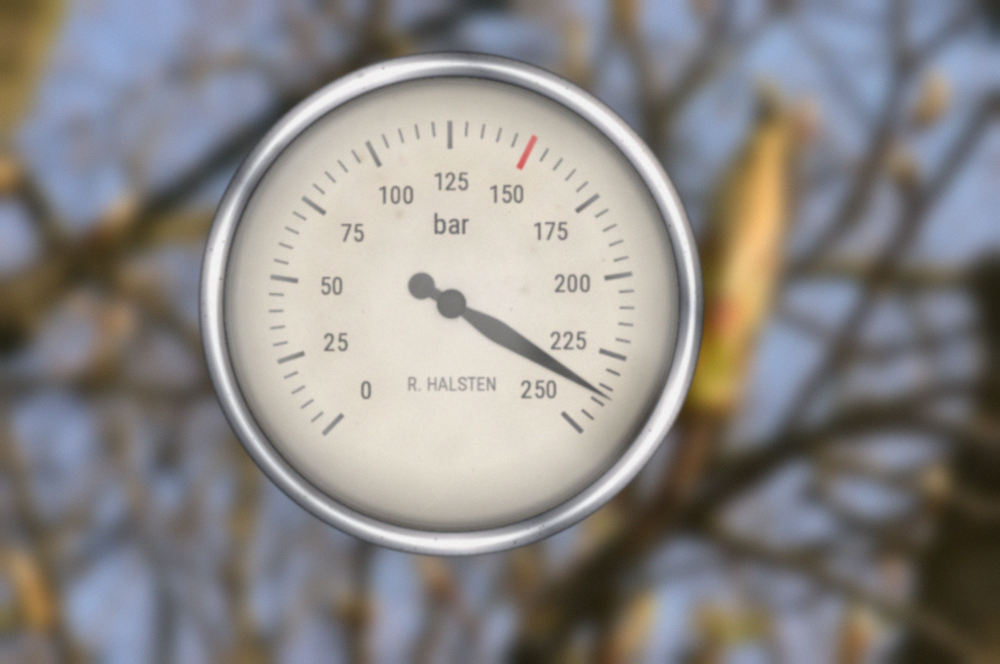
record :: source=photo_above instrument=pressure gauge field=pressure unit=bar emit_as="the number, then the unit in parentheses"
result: 237.5 (bar)
